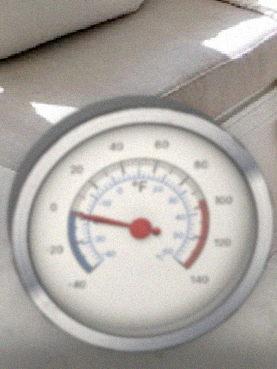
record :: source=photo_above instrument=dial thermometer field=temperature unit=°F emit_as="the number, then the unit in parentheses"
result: 0 (°F)
